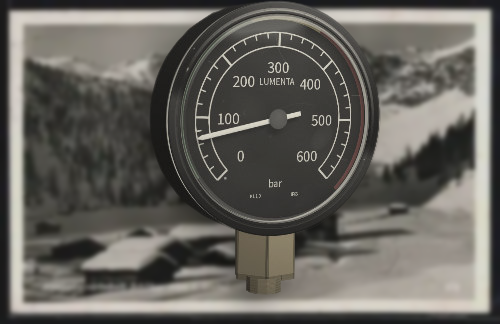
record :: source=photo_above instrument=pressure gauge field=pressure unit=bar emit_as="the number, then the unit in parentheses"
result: 70 (bar)
